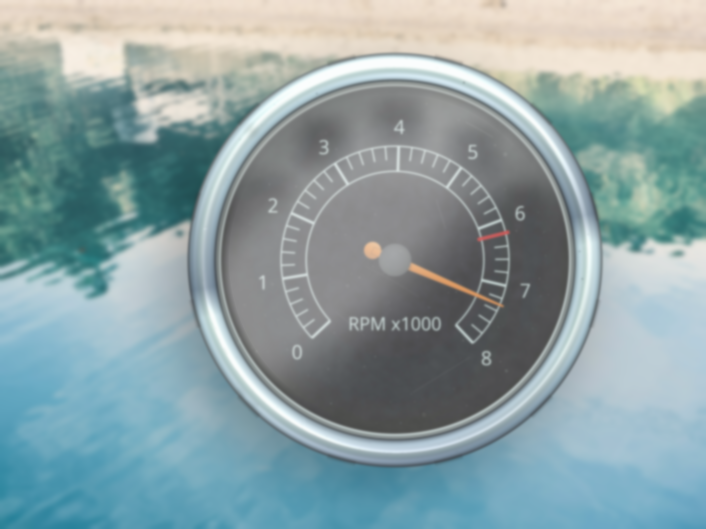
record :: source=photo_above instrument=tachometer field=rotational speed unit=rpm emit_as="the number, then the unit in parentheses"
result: 7300 (rpm)
